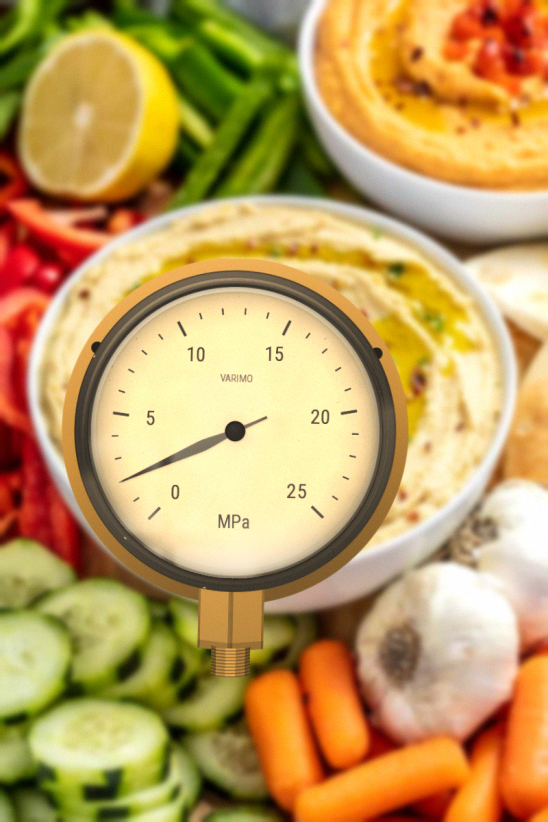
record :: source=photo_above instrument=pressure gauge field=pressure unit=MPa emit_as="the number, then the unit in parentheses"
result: 2 (MPa)
